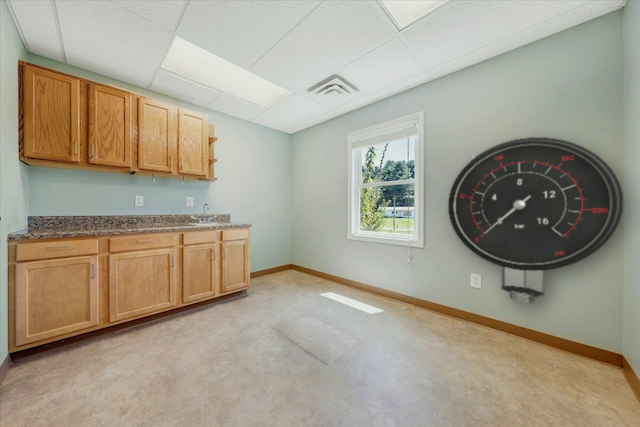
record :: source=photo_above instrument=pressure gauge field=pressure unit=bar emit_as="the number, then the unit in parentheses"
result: 0 (bar)
